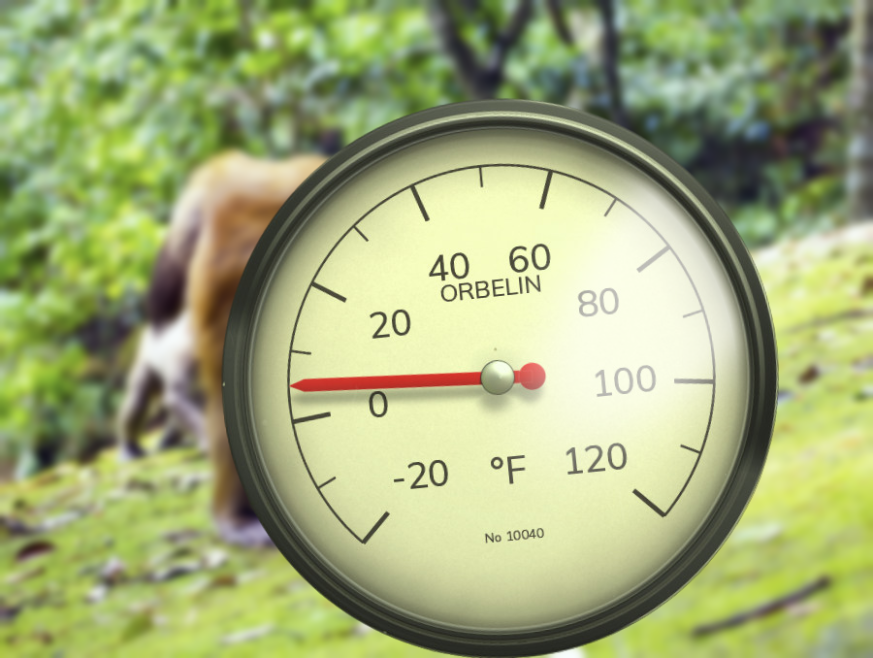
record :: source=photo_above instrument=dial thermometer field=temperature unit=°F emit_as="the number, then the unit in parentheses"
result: 5 (°F)
